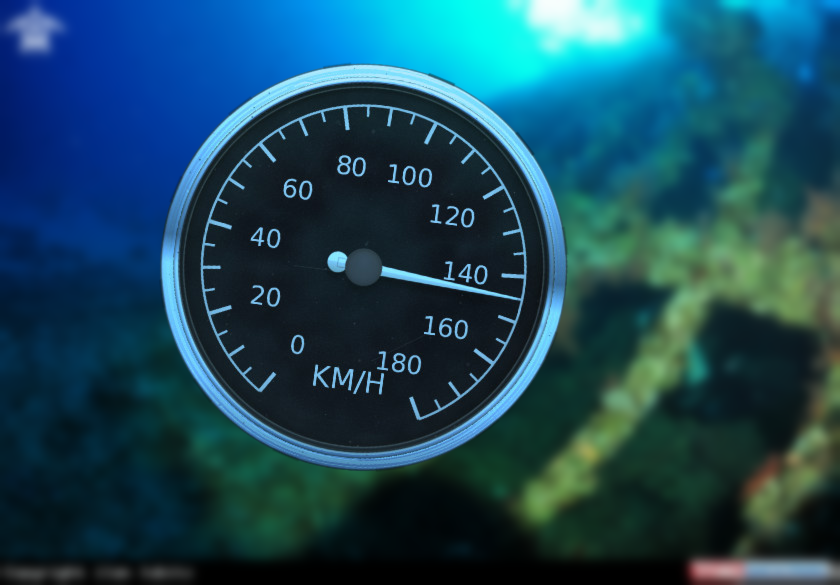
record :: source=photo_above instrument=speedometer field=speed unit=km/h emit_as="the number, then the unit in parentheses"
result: 145 (km/h)
